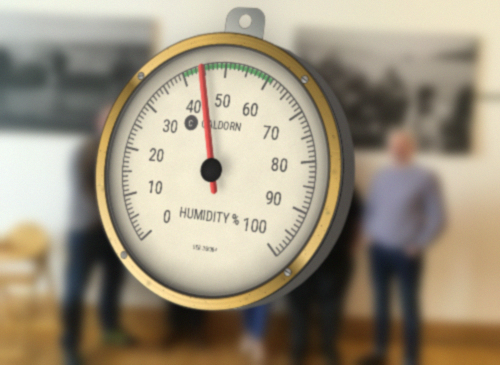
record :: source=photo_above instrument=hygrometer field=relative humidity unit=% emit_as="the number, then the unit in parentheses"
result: 45 (%)
